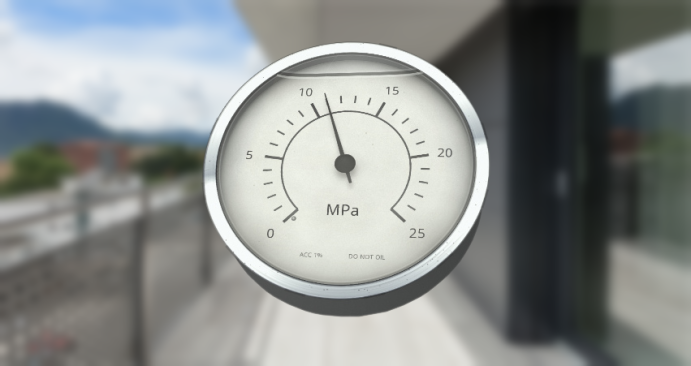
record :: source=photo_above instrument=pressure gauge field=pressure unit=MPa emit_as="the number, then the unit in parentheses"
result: 11 (MPa)
